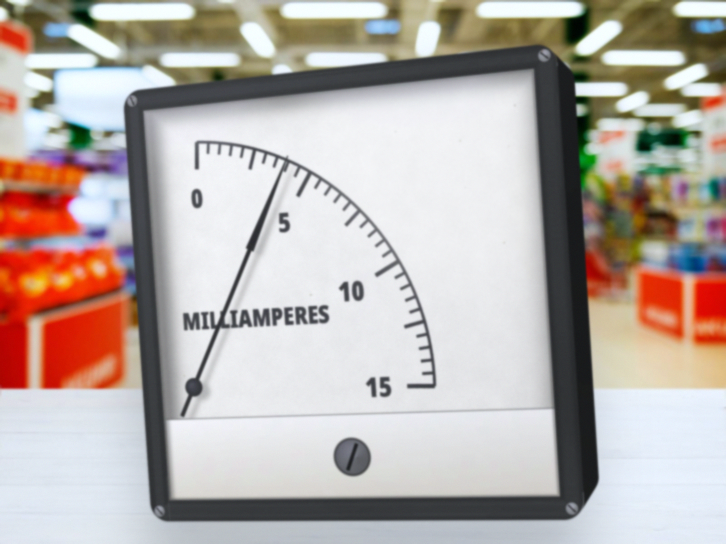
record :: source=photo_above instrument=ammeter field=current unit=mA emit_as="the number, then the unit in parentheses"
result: 4 (mA)
